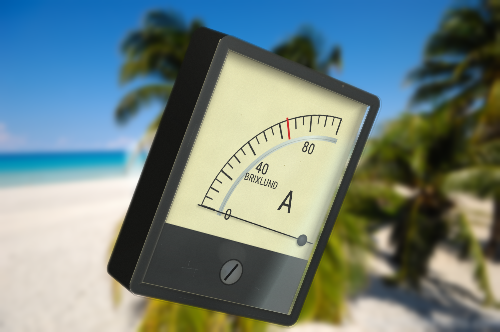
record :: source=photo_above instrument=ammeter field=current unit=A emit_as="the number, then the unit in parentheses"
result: 0 (A)
